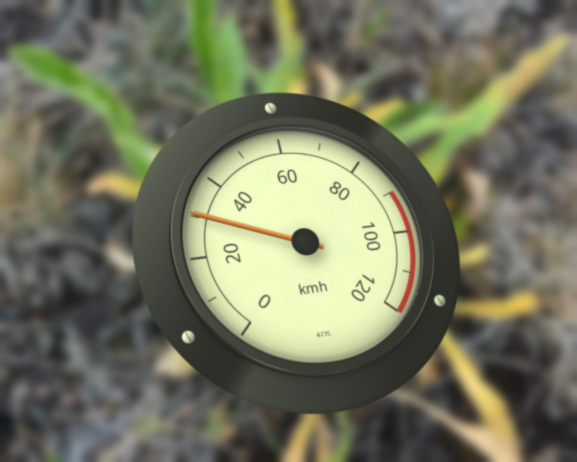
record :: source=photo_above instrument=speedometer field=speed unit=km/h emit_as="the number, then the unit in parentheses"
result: 30 (km/h)
